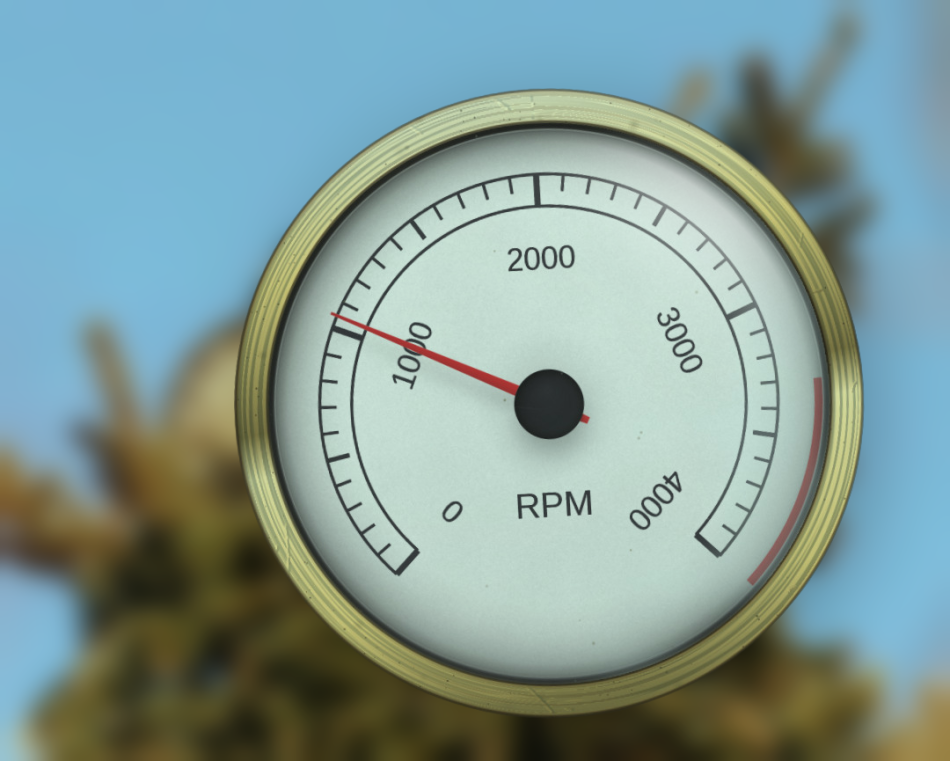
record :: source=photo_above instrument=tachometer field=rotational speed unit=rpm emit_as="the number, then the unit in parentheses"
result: 1050 (rpm)
